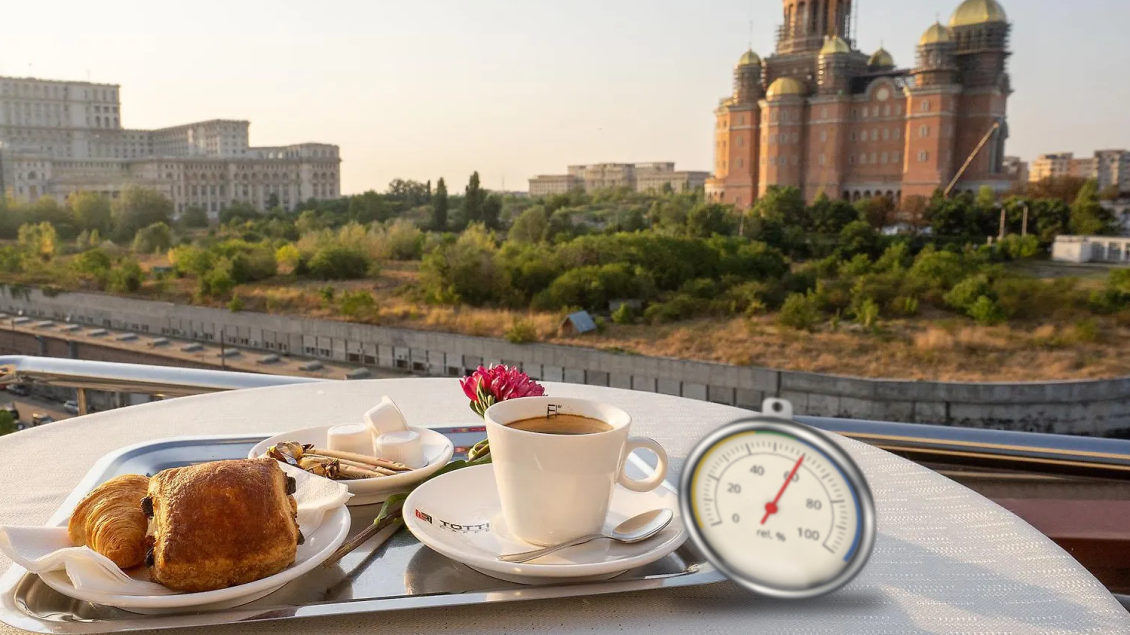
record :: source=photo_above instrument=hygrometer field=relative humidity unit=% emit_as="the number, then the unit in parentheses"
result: 60 (%)
